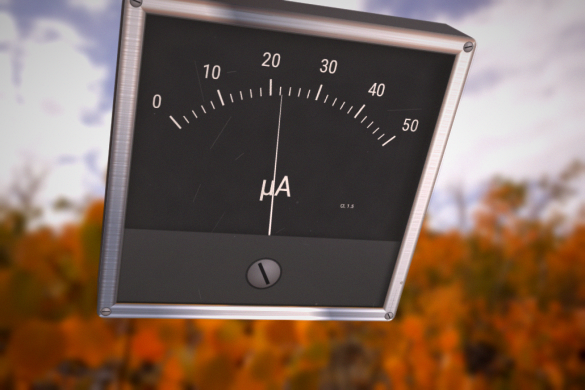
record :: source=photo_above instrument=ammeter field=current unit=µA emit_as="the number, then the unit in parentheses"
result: 22 (µA)
